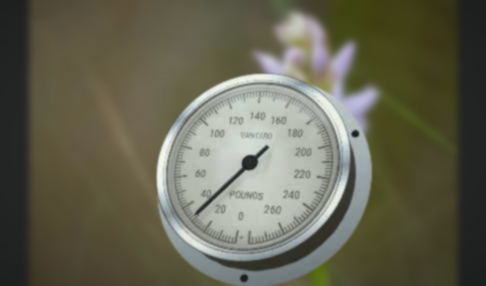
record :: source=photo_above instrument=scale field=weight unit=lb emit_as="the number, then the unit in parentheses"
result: 30 (lb)
